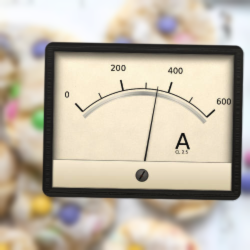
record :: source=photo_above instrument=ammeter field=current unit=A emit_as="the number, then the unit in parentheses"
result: 350 (A)
